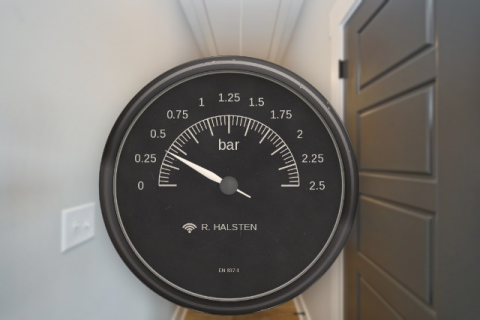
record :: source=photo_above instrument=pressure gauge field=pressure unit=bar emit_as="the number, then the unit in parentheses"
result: 0.4 (bar)
